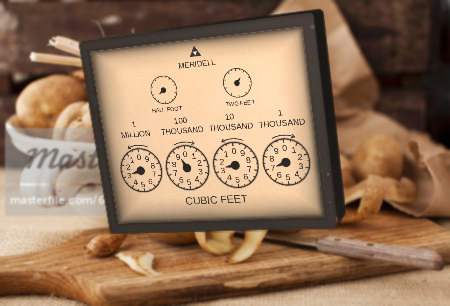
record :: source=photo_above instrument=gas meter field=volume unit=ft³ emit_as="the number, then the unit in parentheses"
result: 292700 (ft³)
